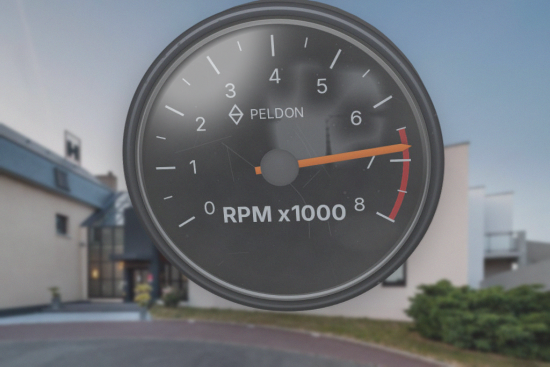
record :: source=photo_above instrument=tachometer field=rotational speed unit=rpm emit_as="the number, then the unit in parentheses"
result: 6750 (rpm)
